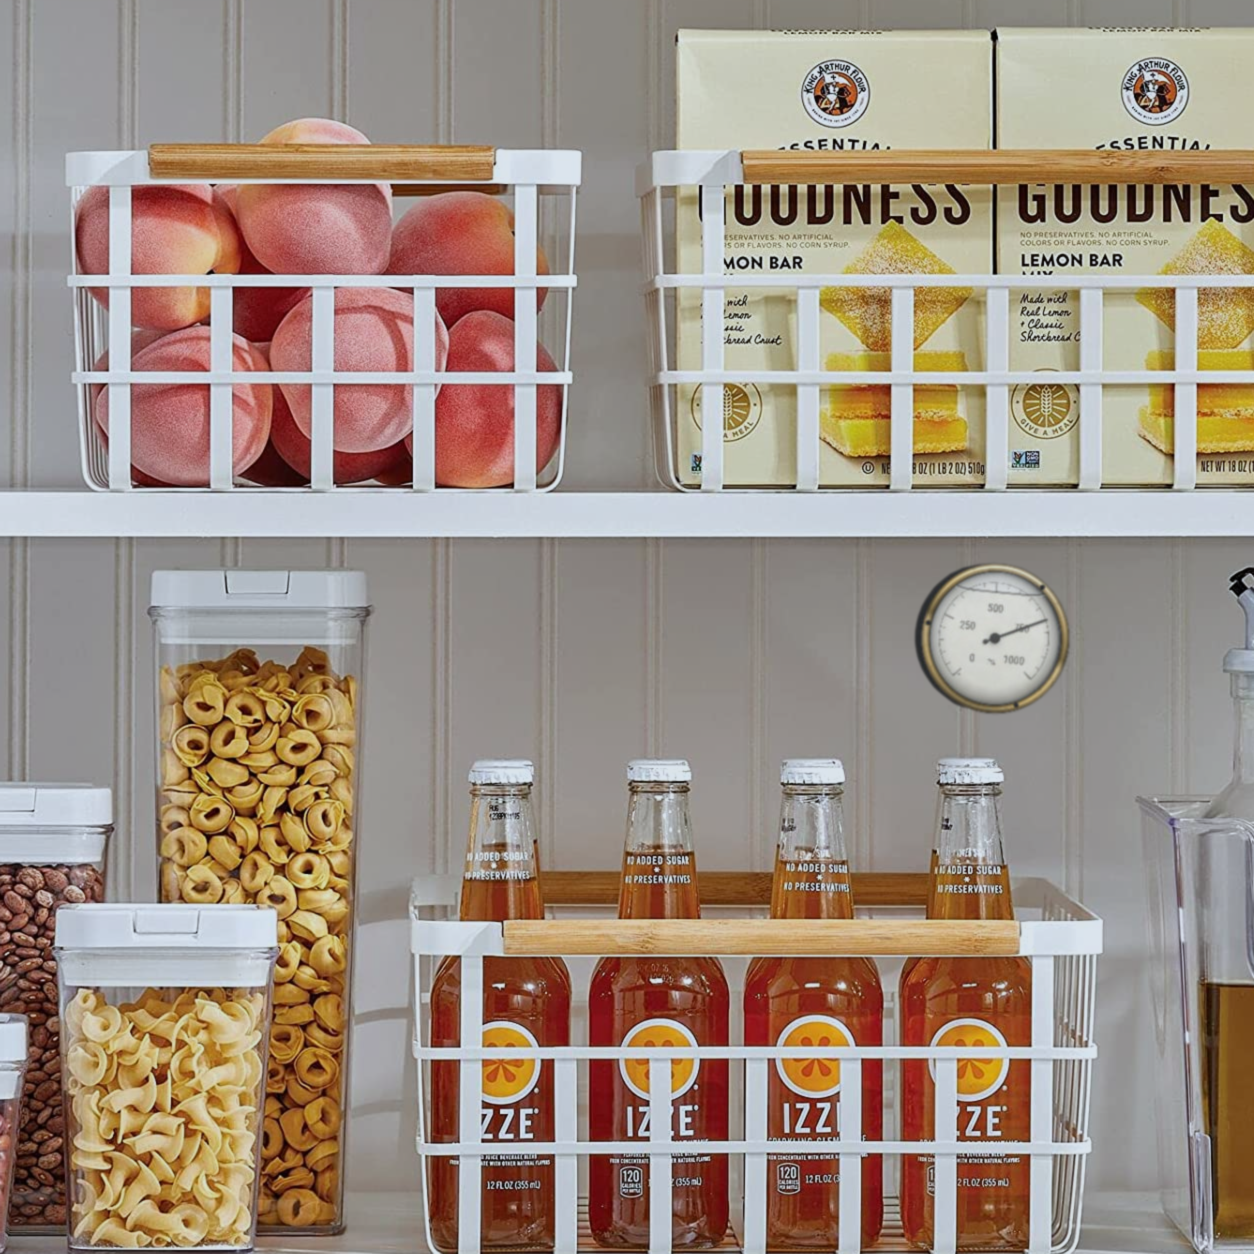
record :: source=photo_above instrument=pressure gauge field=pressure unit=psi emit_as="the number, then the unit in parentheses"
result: 750 (psi)
